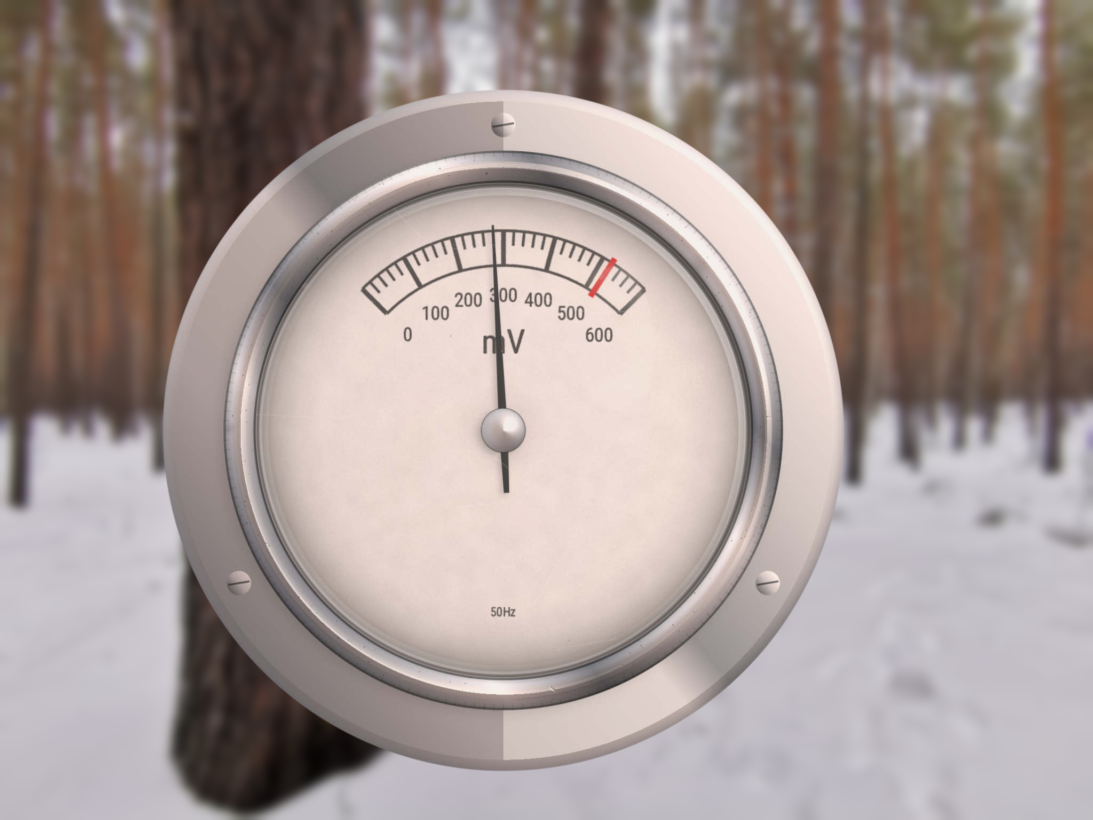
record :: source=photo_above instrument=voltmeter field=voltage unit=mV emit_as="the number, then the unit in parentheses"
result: 280 (mV)
